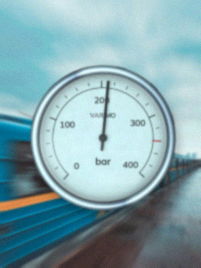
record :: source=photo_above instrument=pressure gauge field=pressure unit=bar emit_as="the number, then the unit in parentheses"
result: 210 (bar)
